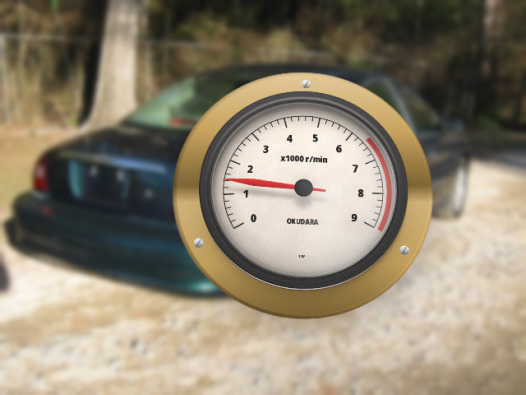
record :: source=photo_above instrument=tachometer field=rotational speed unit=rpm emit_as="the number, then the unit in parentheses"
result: 1400 (rpm)
